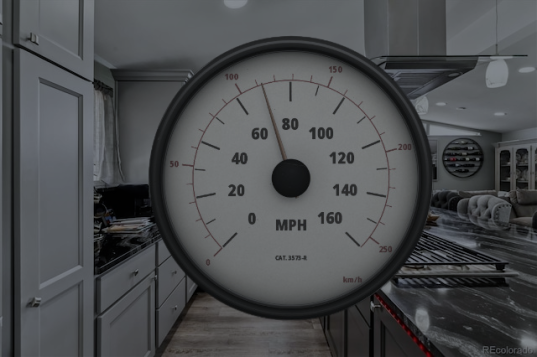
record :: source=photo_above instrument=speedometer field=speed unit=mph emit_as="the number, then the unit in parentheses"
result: 70 (mph)
